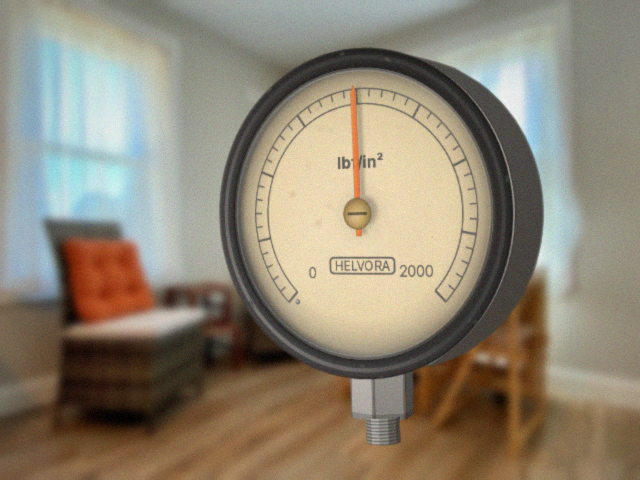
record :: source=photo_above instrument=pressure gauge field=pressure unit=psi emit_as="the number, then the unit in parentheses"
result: 1000 (psi)
